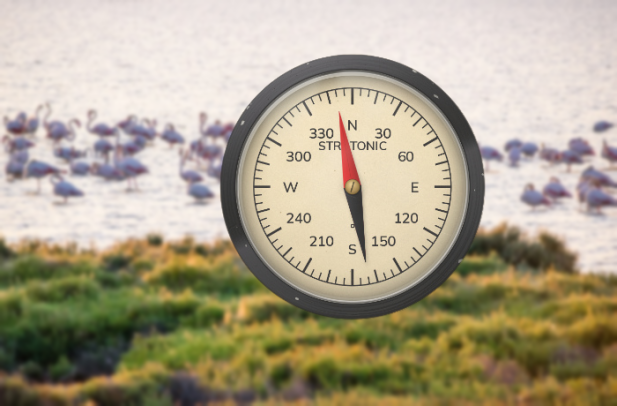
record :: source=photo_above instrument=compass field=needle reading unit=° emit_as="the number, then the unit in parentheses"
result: 350 (°)
